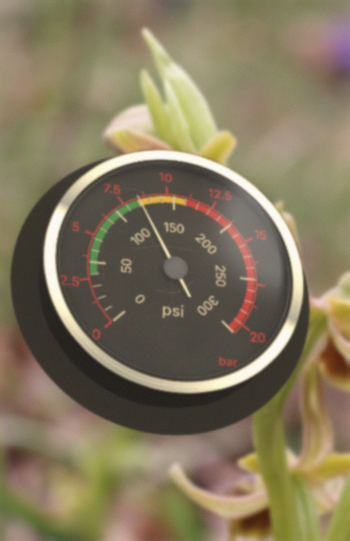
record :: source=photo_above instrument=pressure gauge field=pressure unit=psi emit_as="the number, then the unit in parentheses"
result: 120 (psi)
